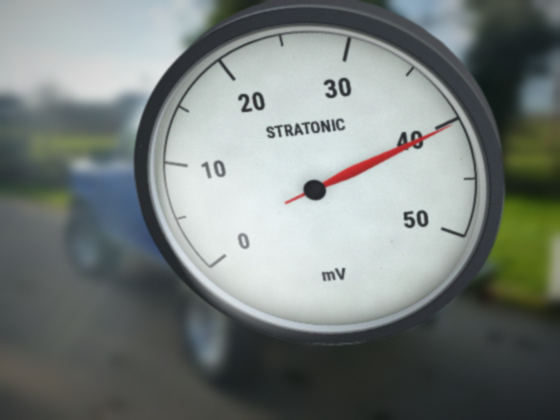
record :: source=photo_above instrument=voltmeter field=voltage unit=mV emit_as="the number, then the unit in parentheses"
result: 40 (mV)
